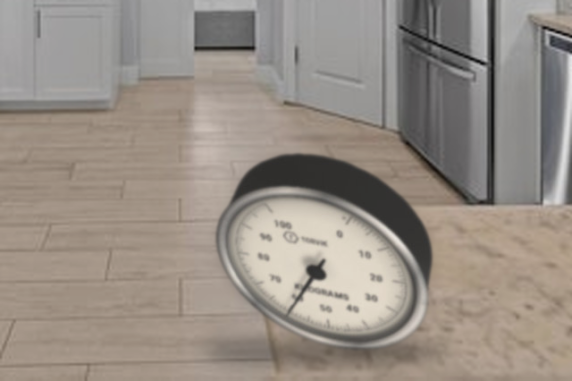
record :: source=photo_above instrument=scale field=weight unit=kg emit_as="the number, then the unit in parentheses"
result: 60 (kg)
